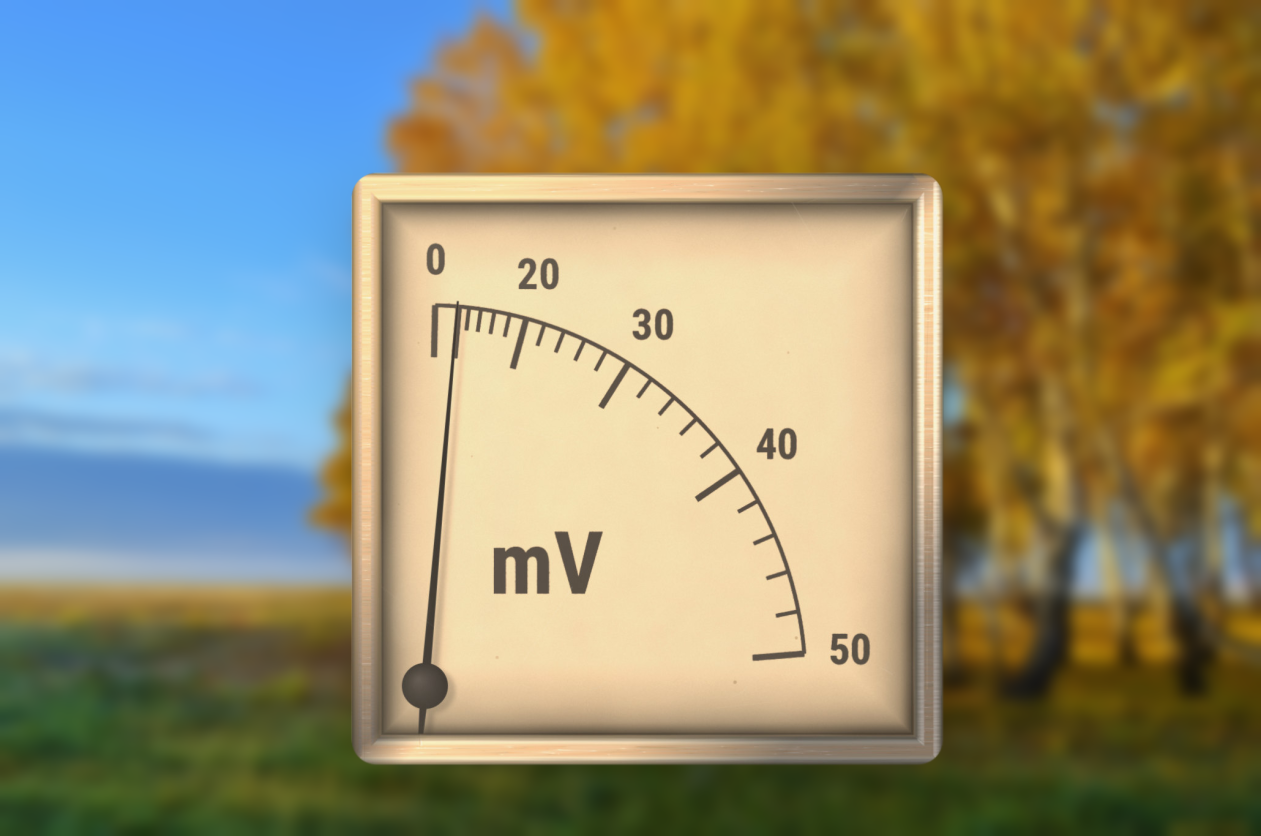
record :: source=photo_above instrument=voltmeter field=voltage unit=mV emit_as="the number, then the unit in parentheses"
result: 10 (mV)
